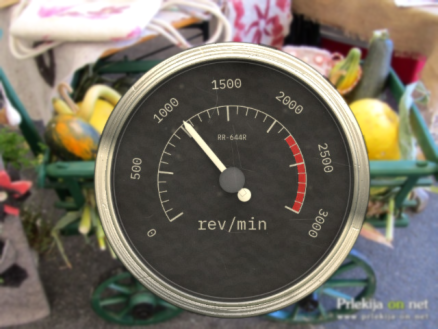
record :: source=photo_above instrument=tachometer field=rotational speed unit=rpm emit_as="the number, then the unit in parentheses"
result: 1050 (rpm)
